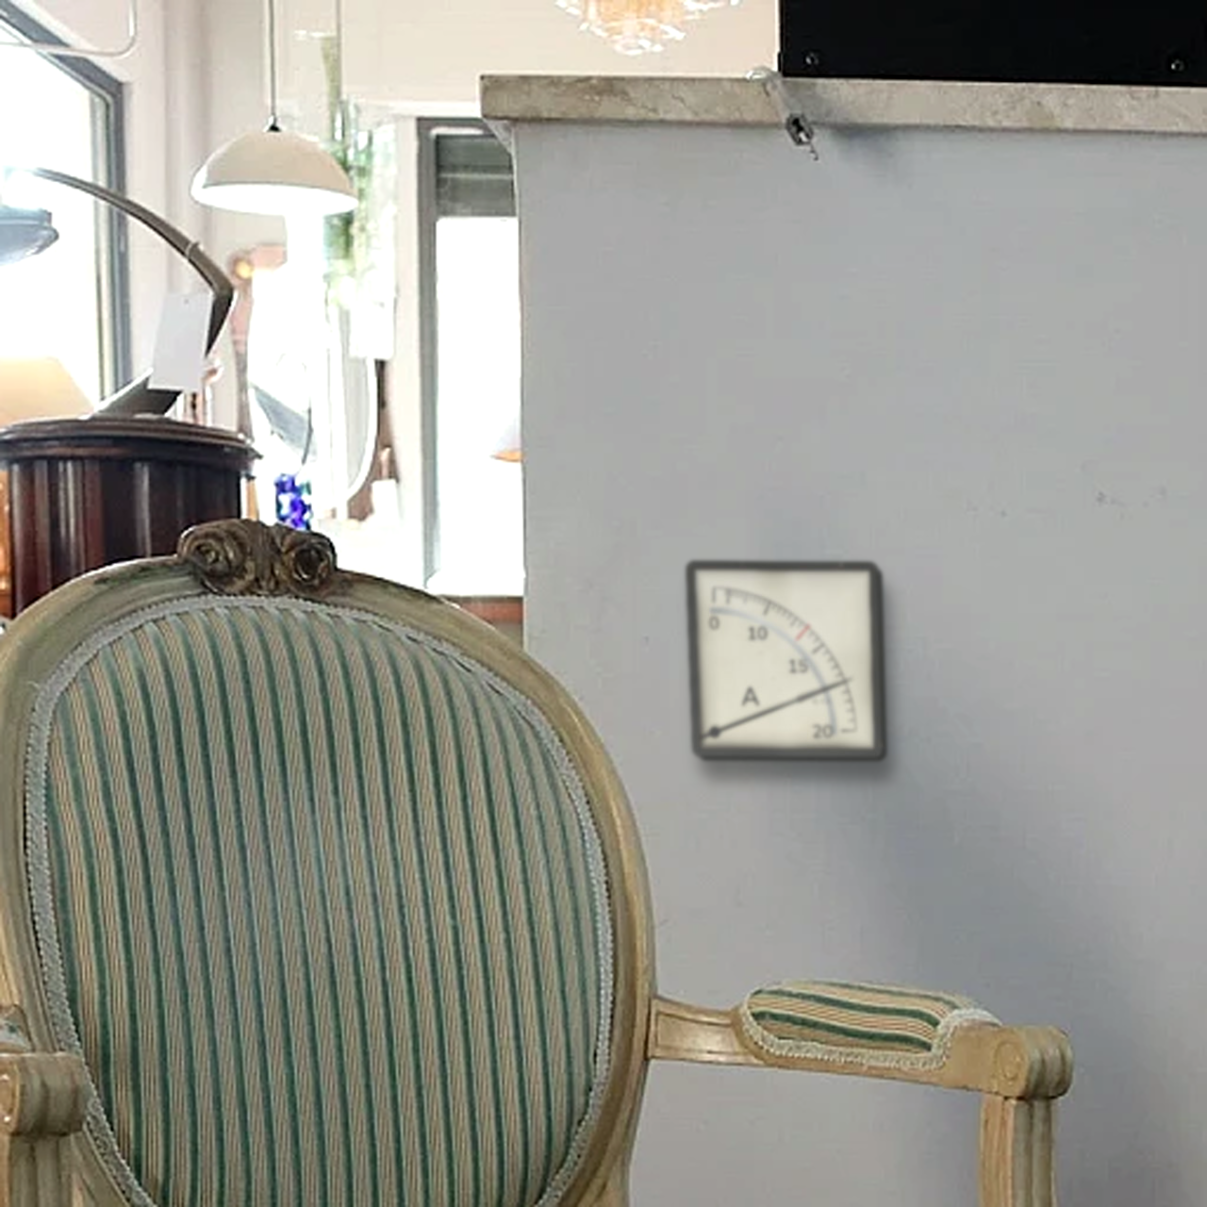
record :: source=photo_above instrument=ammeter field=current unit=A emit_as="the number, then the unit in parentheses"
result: 17.5 (A)
